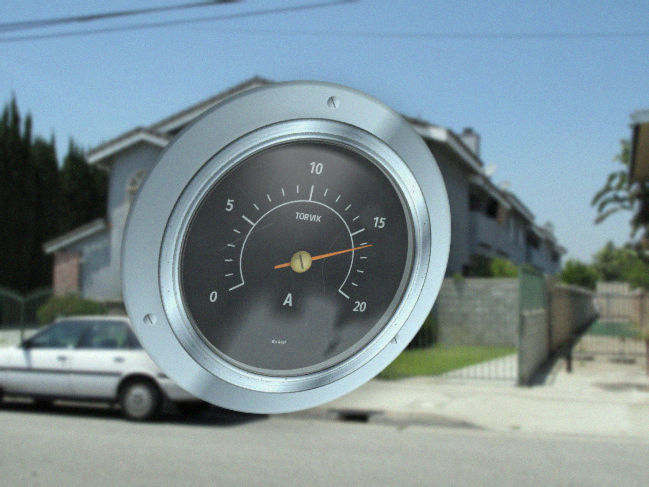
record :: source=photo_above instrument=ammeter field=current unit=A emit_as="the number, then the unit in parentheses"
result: 16 (A)
